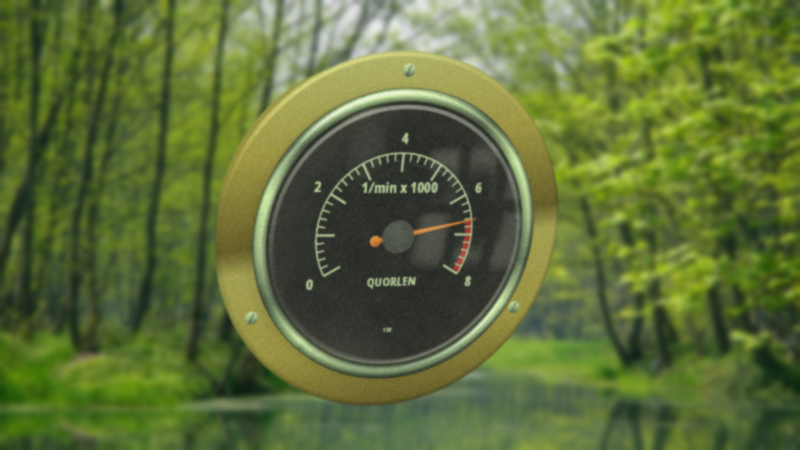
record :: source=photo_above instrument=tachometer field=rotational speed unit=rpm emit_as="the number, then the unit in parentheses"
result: 6600 (rpm)
